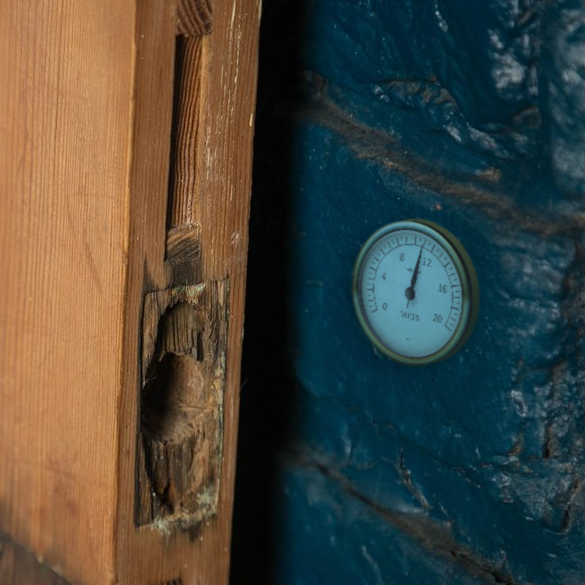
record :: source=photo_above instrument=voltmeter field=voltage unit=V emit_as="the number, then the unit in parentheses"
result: 11 (V)
